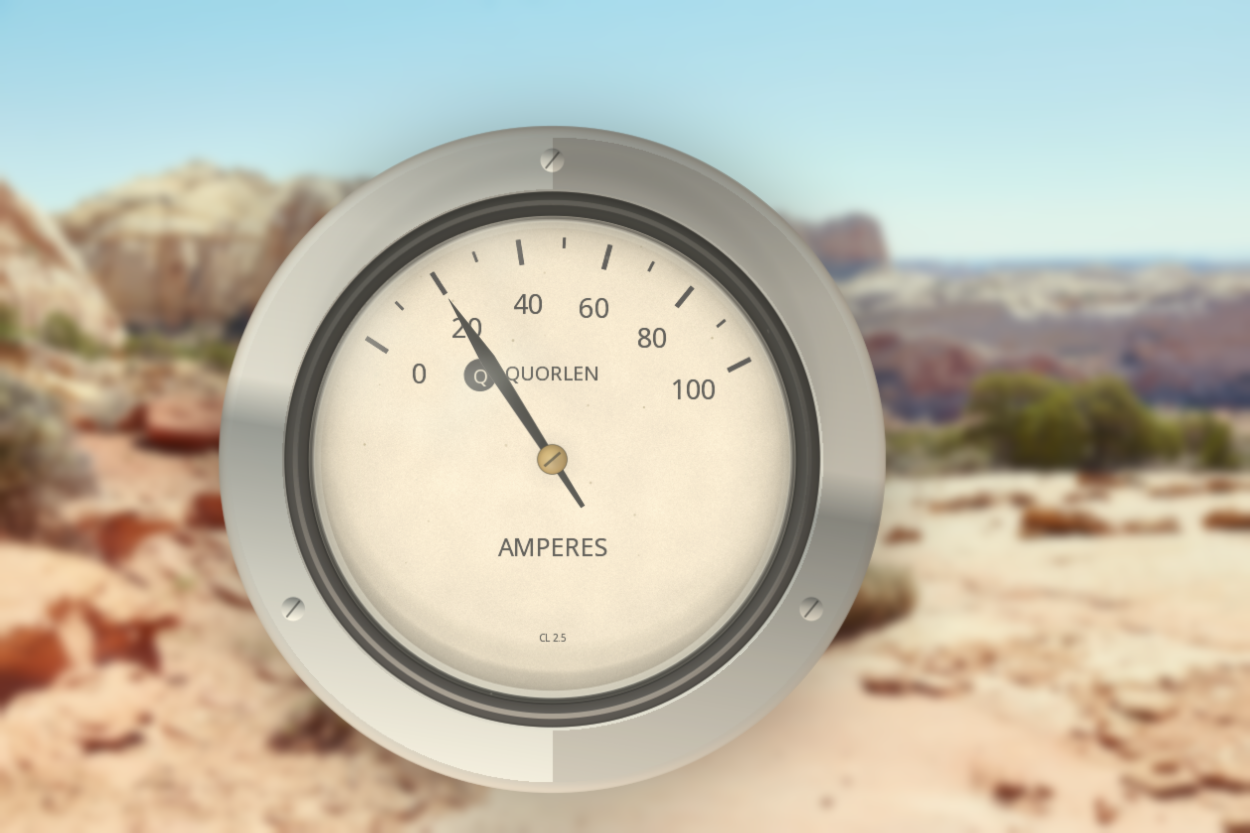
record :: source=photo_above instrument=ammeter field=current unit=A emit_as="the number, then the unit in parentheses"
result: 20 (A)
